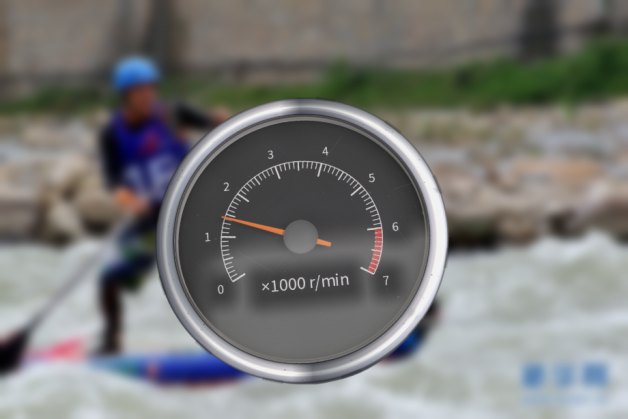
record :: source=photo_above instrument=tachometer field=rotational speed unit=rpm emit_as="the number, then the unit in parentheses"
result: 1400 (rpm)
